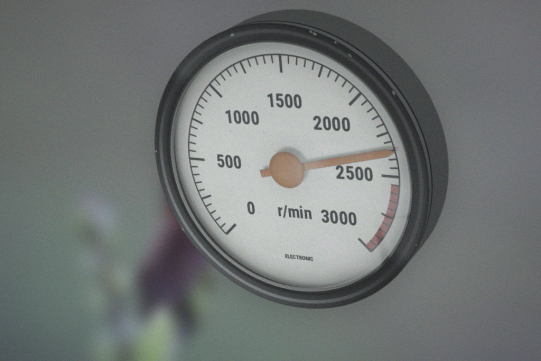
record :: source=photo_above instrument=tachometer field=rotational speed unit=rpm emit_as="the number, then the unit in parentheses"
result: 2350 (rpm)
